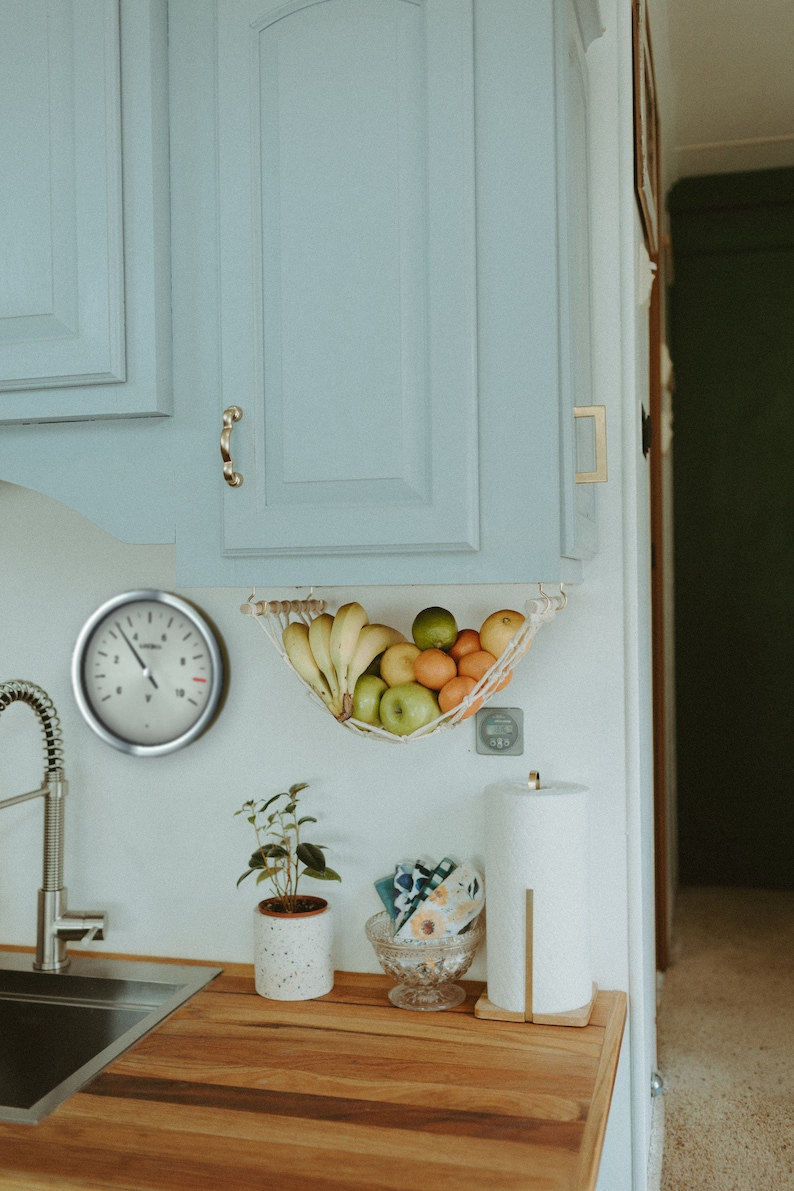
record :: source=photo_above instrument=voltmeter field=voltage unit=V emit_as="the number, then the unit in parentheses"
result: 3.5 (V)
